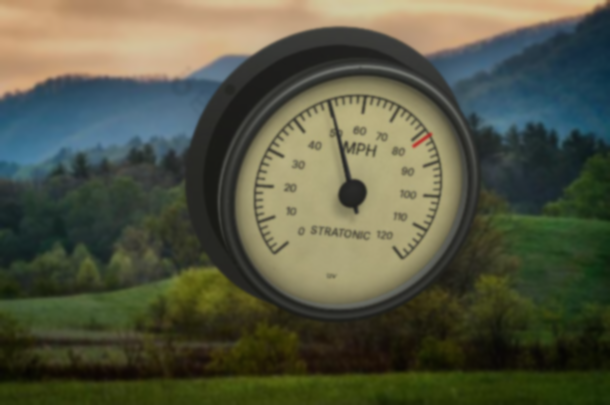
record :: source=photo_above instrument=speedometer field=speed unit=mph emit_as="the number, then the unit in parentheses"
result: 50 (mph)
